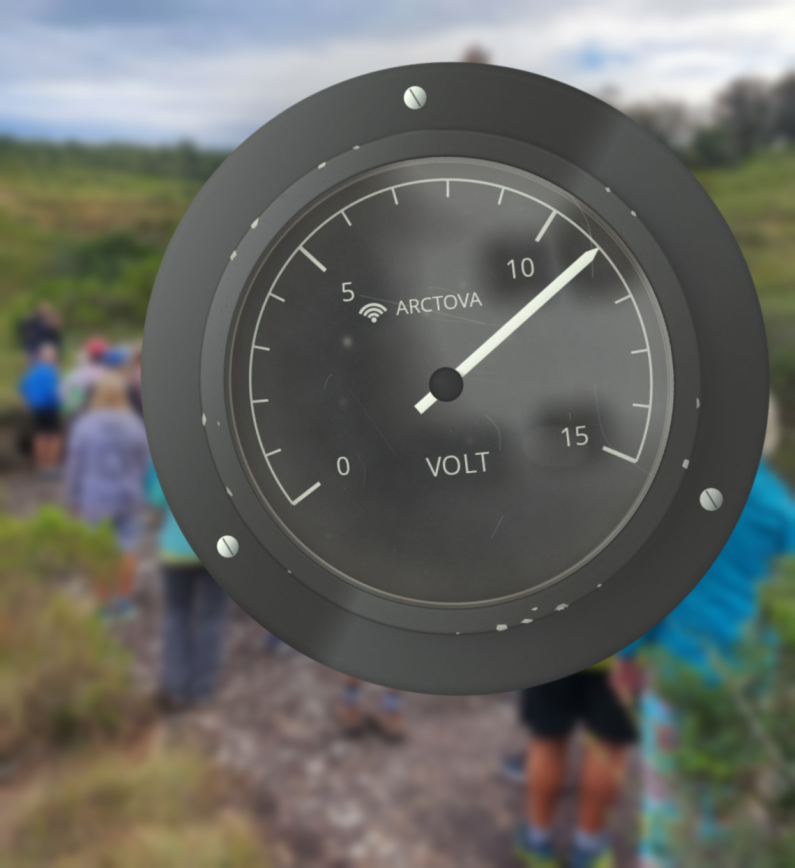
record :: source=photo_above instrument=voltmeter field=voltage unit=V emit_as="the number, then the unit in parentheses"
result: 11 (V)
